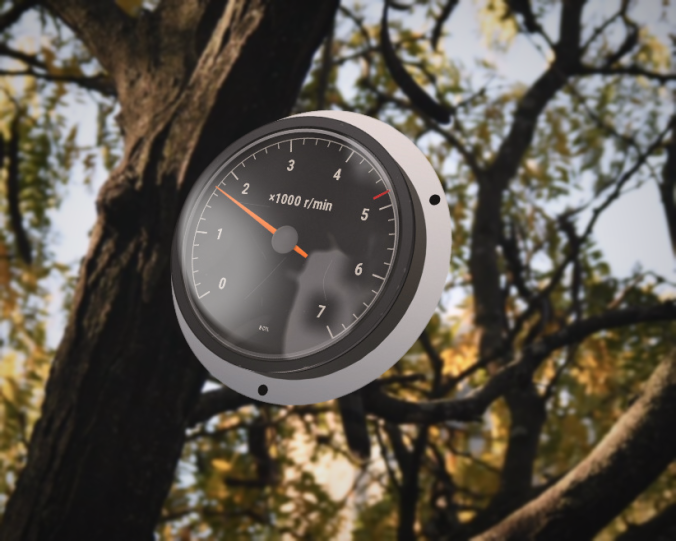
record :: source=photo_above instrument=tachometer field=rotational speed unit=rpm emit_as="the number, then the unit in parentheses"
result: 1700 (rpm)
